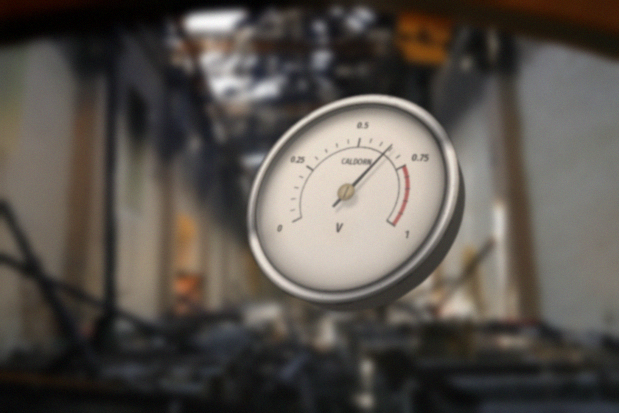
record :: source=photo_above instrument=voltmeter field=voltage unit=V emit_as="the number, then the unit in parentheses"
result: 0.65 (V)
